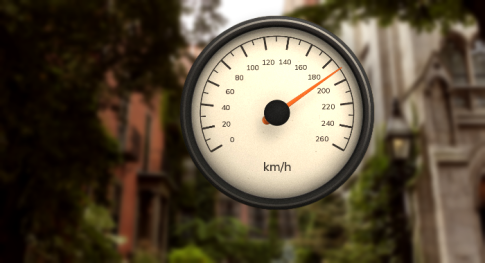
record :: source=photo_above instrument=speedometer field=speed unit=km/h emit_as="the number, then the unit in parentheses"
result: 190 (km/h)
